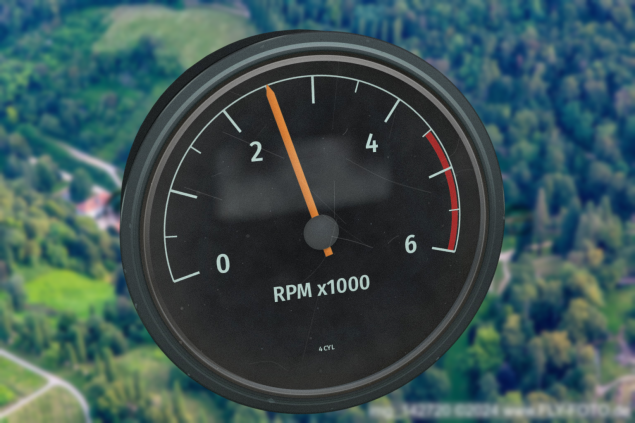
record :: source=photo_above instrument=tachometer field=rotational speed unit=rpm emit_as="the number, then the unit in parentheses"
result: 2500 (rpm)
